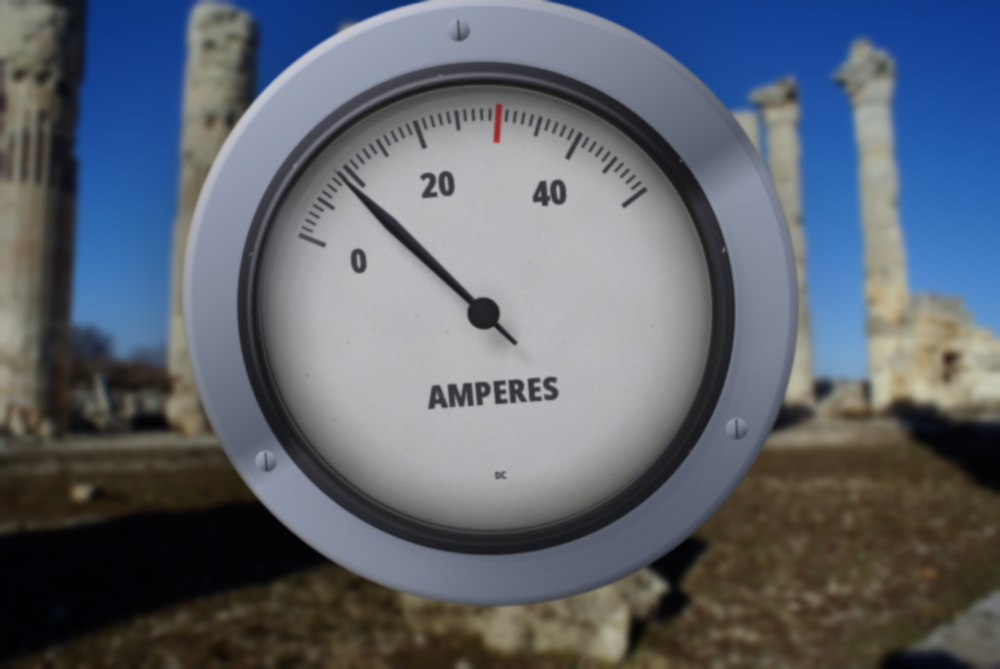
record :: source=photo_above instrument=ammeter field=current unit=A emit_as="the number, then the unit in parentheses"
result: 9 (A)
